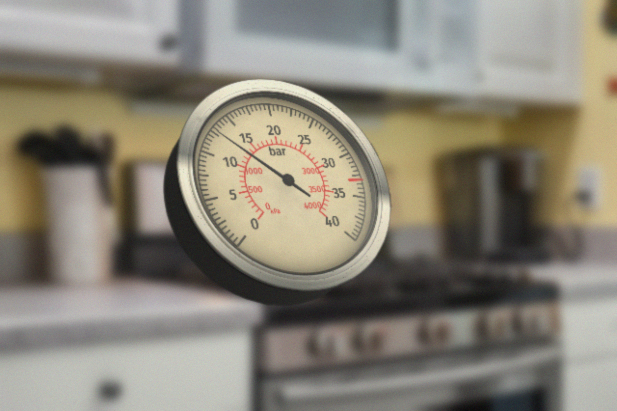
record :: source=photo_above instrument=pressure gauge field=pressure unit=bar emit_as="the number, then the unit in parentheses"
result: 12.5 (bar)
